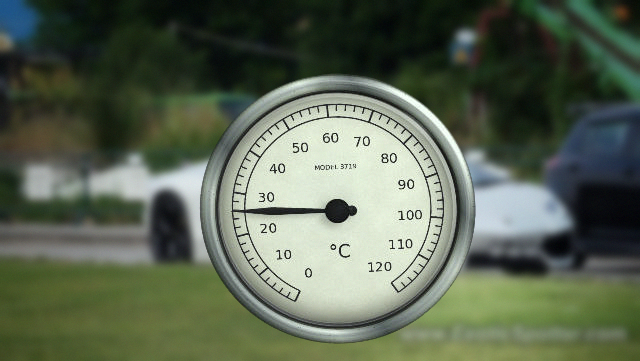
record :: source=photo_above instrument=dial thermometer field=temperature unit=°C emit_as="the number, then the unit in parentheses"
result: 26 (°C)
